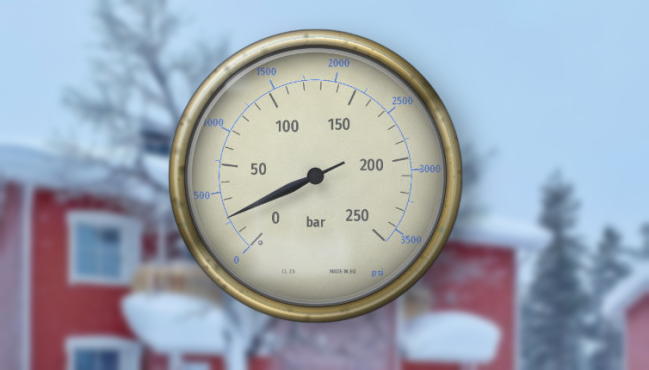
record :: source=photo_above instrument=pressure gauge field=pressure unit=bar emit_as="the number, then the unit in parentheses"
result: 20 (bar)
